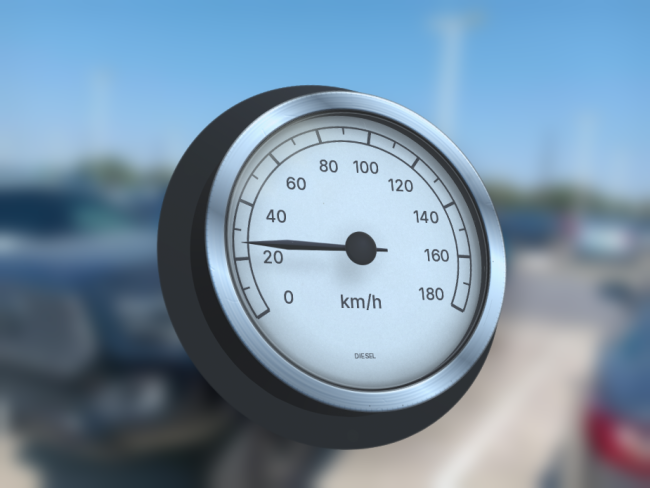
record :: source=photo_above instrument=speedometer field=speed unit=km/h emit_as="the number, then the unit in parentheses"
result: 25 (km/h)
